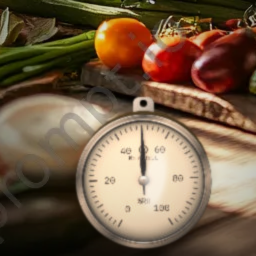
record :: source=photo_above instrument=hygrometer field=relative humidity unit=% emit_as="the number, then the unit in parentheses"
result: 50 (%)
